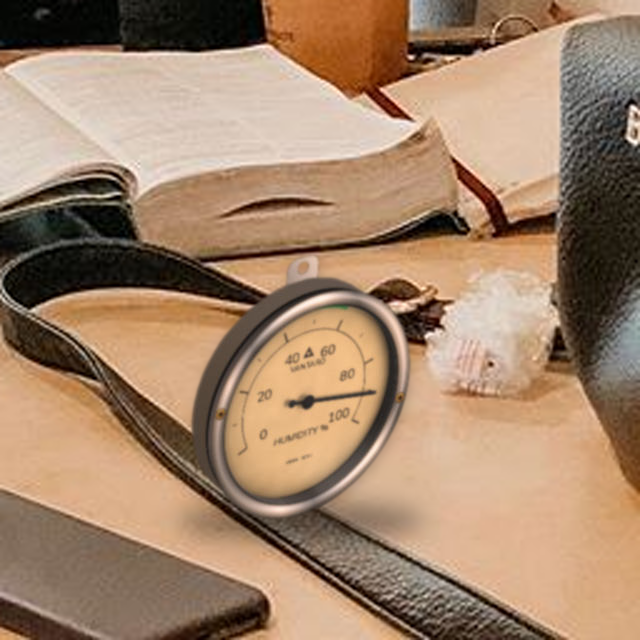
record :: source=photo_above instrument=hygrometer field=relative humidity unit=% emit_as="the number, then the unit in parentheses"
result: 90 (%)
